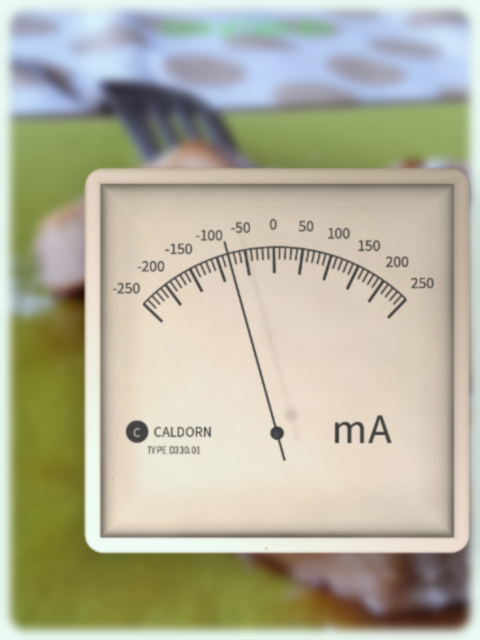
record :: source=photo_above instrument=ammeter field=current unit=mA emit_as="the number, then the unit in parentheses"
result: -80 (mA)
